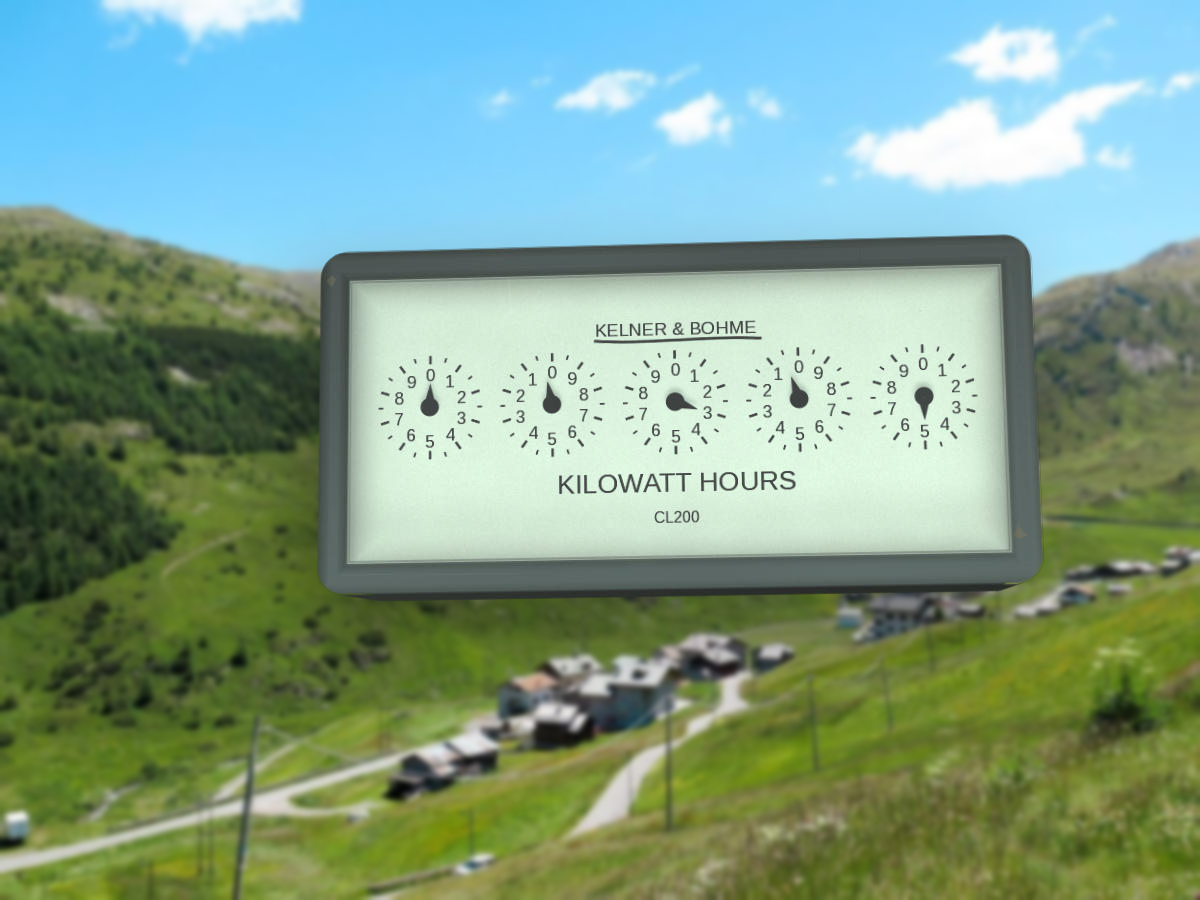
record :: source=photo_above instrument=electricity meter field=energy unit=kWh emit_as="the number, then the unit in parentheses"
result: 305 (kWh)
